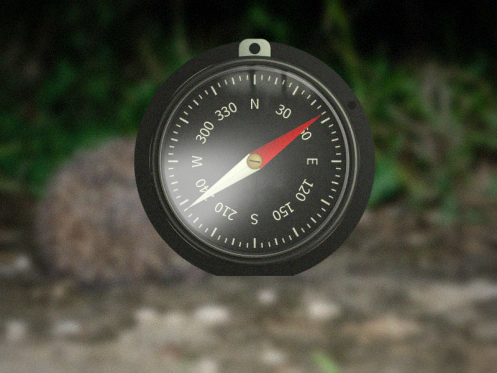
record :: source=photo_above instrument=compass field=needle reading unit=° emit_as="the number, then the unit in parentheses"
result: 55 (°)
